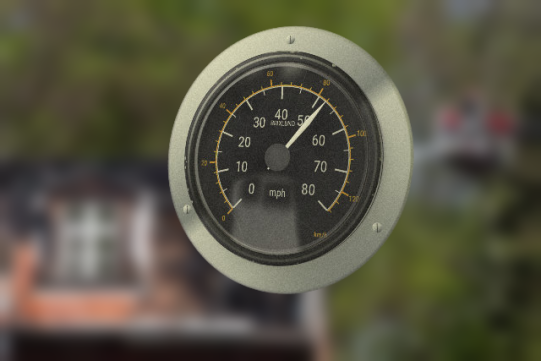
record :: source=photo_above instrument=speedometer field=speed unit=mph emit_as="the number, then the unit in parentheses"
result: 52.5 (mph)
